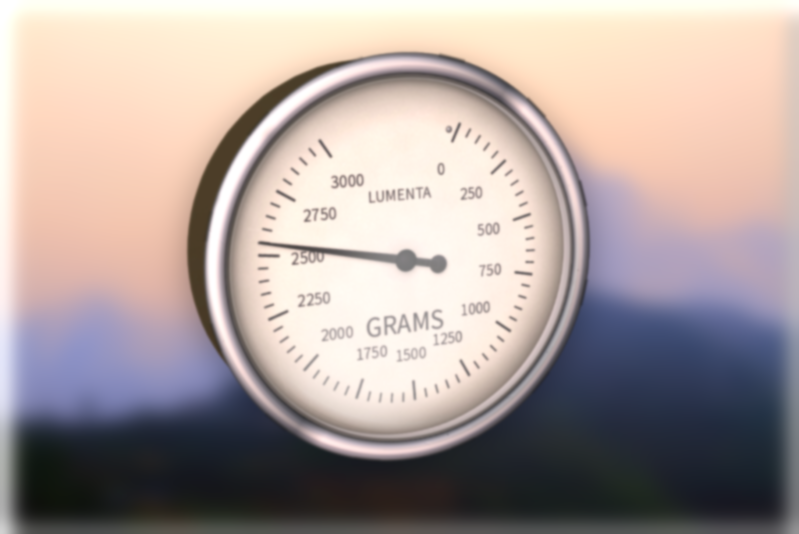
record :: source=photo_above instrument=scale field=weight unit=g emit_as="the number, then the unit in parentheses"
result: 2550 (g)
